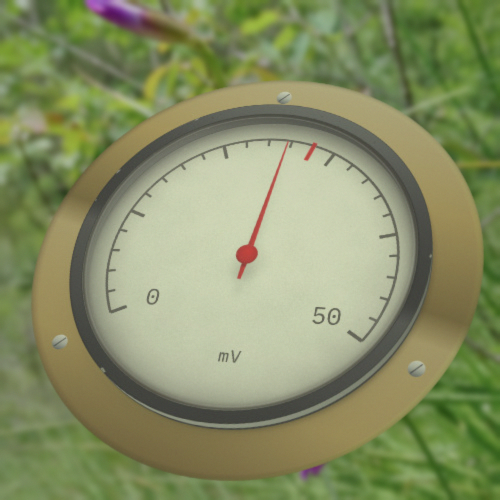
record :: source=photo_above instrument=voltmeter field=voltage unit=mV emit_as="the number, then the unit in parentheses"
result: 26 (mV)
